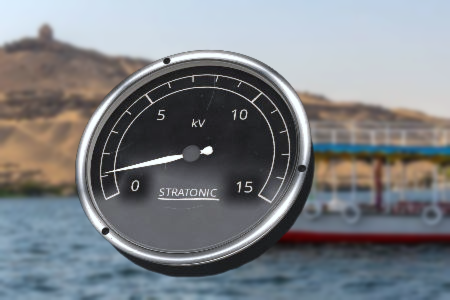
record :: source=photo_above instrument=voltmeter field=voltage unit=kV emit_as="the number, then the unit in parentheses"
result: 1 (kV)
